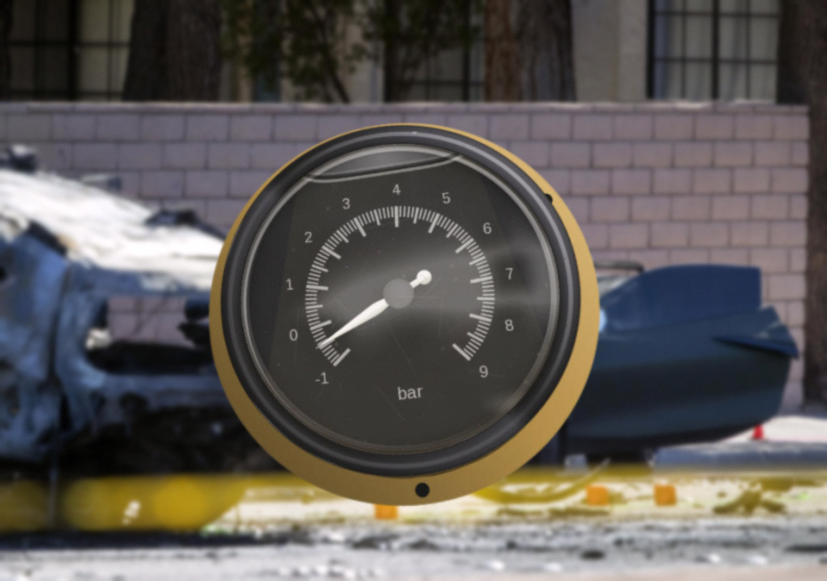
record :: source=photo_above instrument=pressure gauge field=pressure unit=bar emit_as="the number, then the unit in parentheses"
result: -0.5 (bar)
